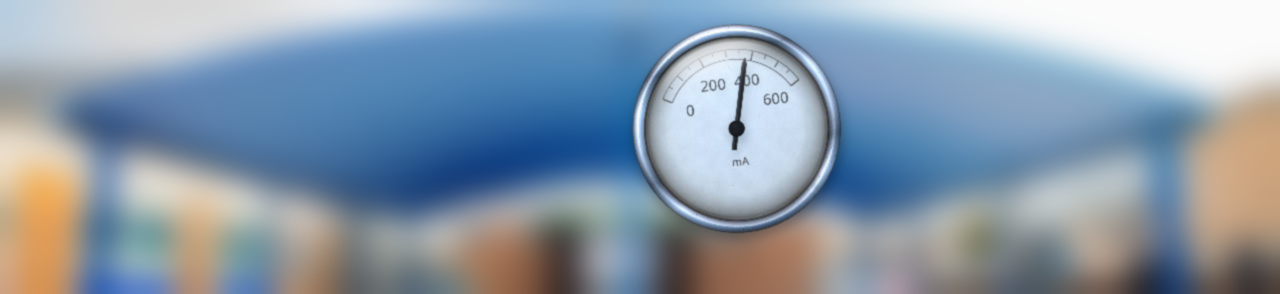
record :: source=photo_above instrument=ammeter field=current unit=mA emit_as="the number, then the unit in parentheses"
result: 375 (mA)
